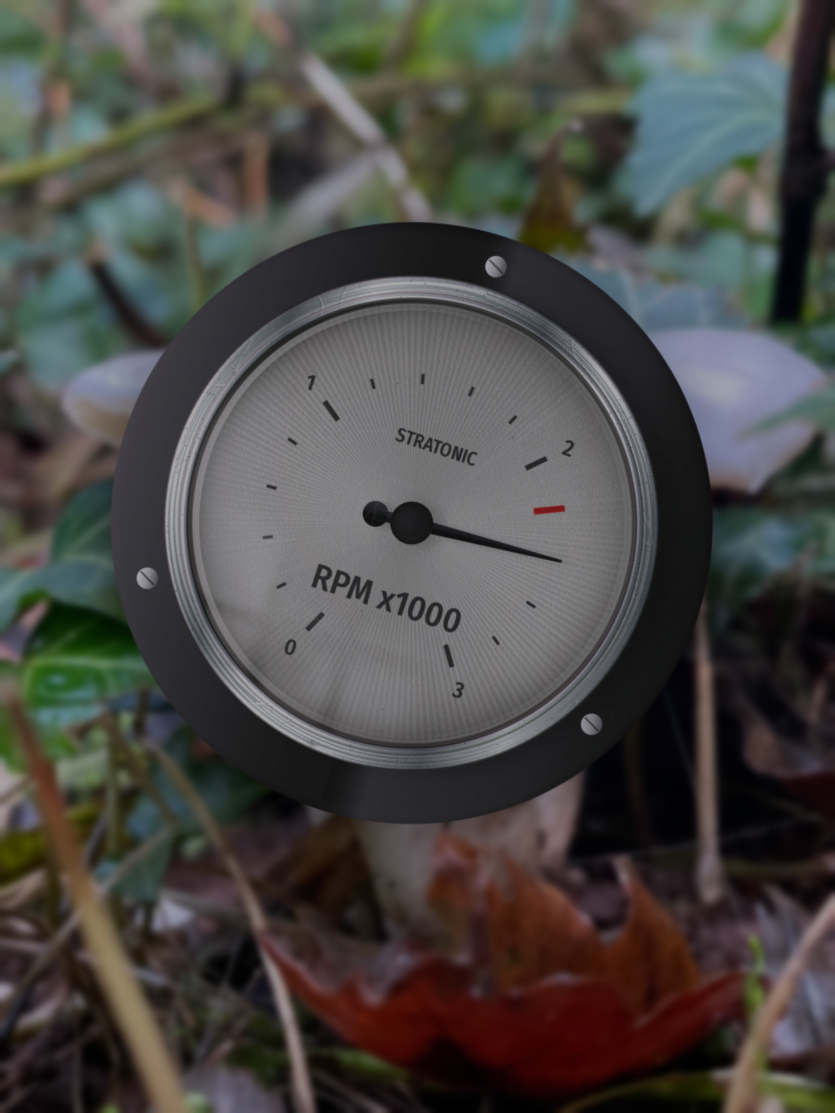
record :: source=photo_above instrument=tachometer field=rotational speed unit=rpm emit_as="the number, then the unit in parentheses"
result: 2400 (rpm)
